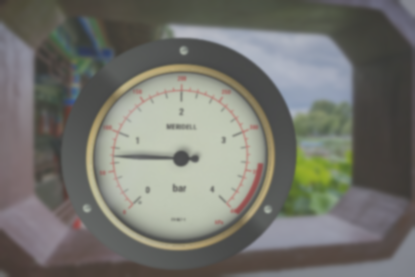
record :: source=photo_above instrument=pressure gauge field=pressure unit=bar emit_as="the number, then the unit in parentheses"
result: 0.7 (bar)
